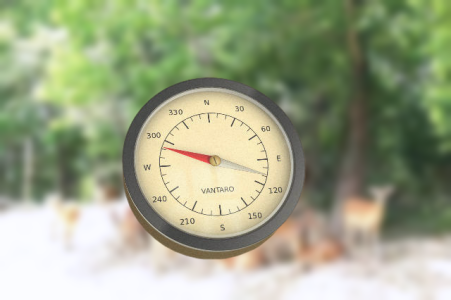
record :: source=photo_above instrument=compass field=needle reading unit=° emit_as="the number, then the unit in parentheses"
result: 290 (°)
